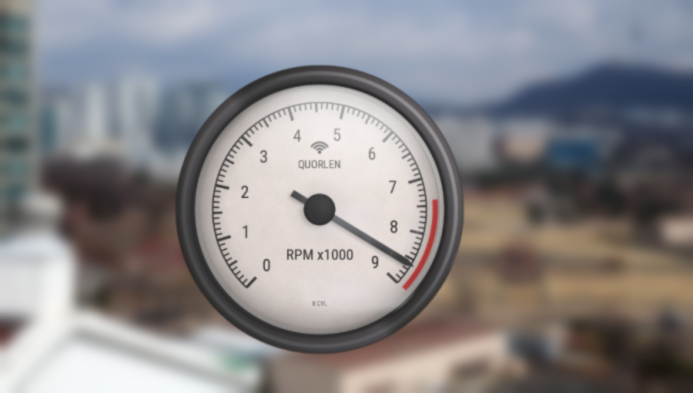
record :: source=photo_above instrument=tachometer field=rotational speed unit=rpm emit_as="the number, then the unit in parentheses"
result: 8600 (rpm)
